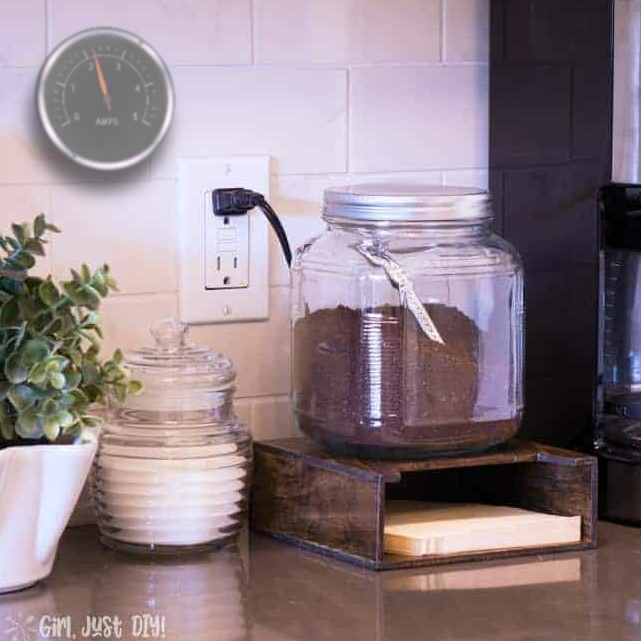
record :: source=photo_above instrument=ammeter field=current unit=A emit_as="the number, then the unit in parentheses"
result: 2.2 (A)
